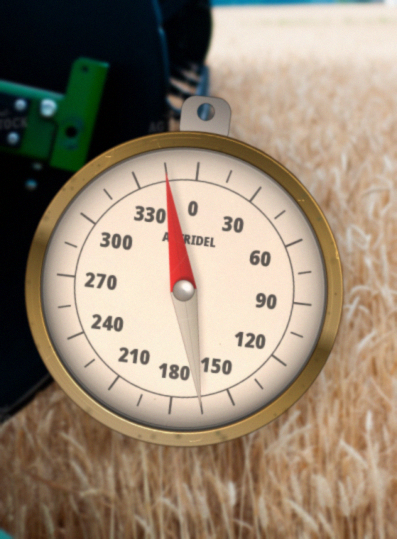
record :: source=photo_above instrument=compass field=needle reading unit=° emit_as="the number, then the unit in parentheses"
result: 345 (°)
